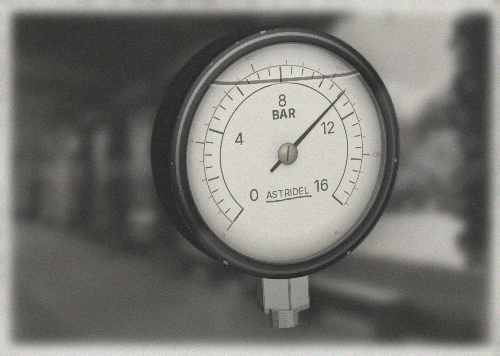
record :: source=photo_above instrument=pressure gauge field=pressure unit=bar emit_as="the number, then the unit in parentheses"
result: 11 (bar)
